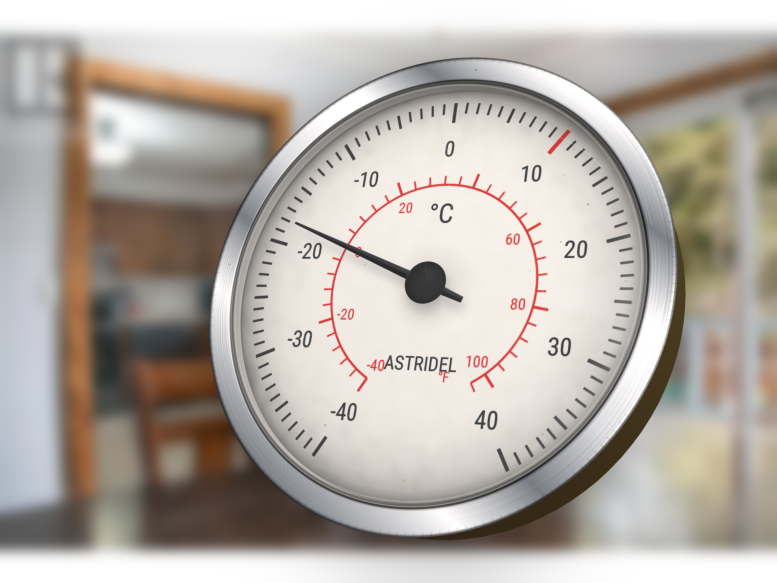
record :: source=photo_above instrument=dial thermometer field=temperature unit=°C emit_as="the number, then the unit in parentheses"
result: -18 (°C)
